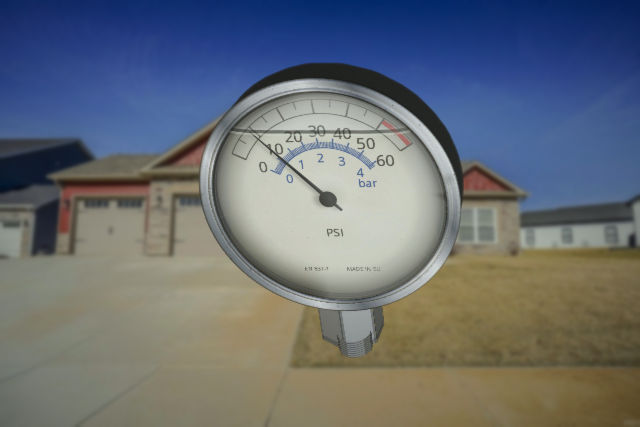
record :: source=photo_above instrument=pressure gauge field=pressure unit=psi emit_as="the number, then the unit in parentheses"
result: 10 (psi)
